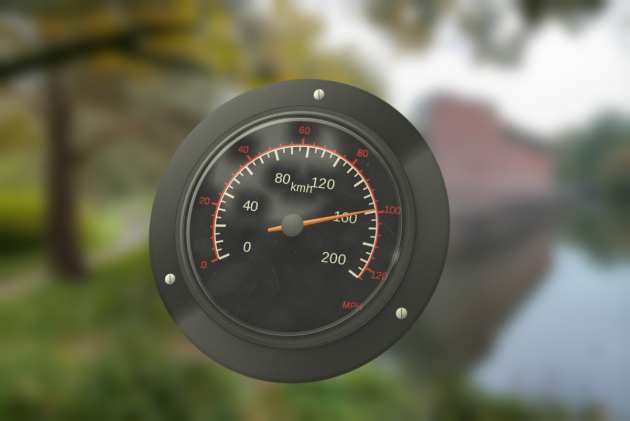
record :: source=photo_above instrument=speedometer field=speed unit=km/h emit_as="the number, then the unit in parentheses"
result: 160 (km/h)
